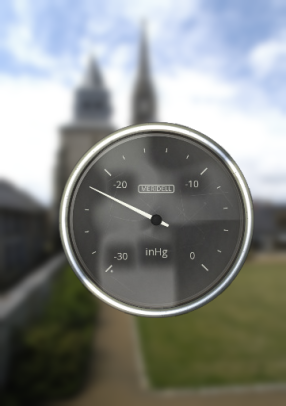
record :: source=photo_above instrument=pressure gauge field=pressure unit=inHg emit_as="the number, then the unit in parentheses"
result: -22 (inHg)
